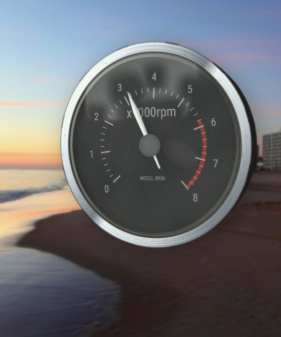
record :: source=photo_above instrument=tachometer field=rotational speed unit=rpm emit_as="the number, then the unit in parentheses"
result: 3200 (rpm)
